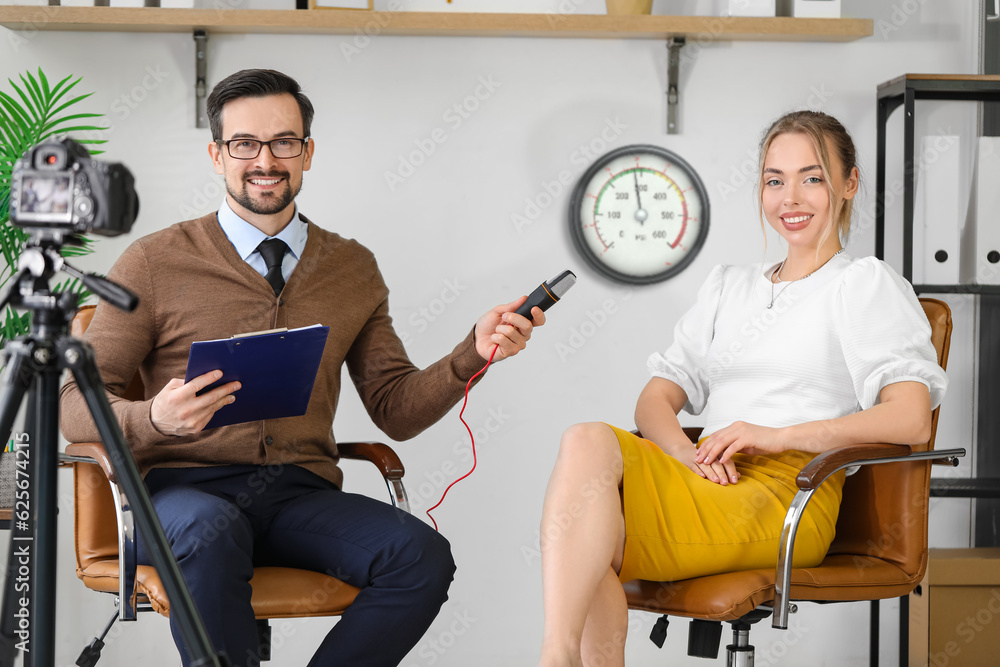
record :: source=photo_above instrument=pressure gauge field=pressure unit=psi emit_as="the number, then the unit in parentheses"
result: 280 (psi)
